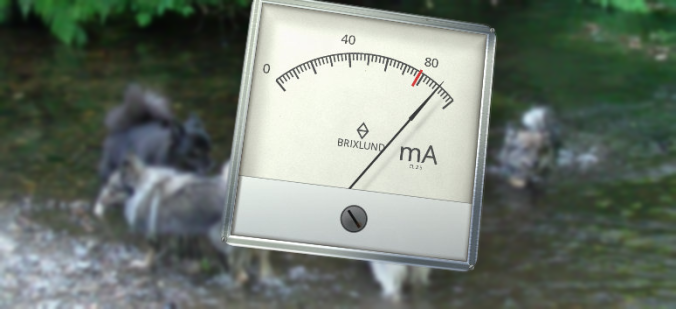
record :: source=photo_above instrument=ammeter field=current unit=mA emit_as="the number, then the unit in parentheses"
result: 90 (mA)
